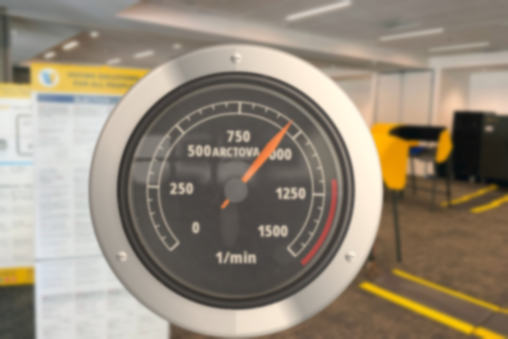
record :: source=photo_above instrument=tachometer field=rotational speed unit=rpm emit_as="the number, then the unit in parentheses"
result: 950 (rpm)
